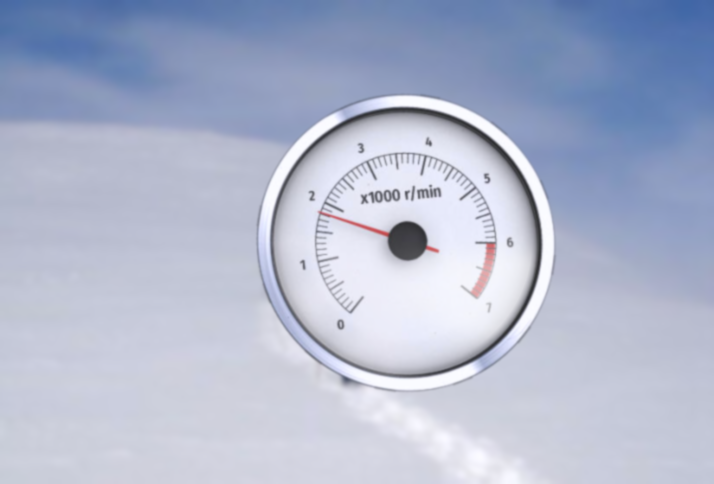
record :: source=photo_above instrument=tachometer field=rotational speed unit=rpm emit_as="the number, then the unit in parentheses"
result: 1800 (rpm)
